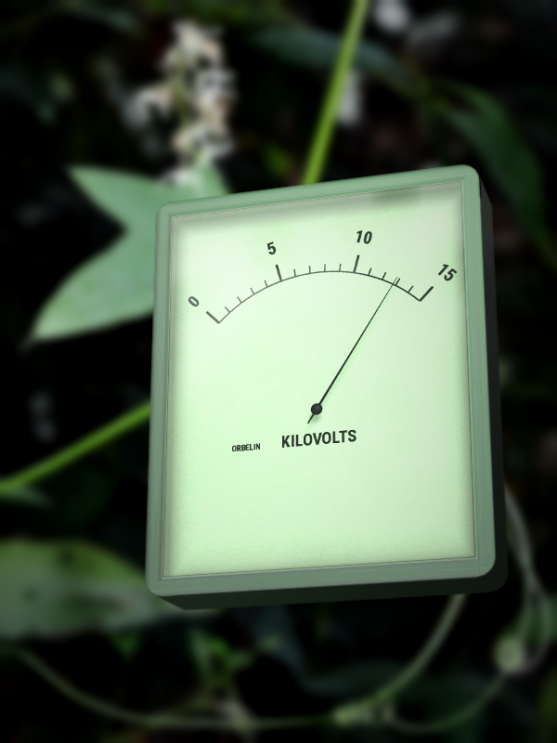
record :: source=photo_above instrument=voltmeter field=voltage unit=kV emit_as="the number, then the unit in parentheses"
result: 13 (kV)
